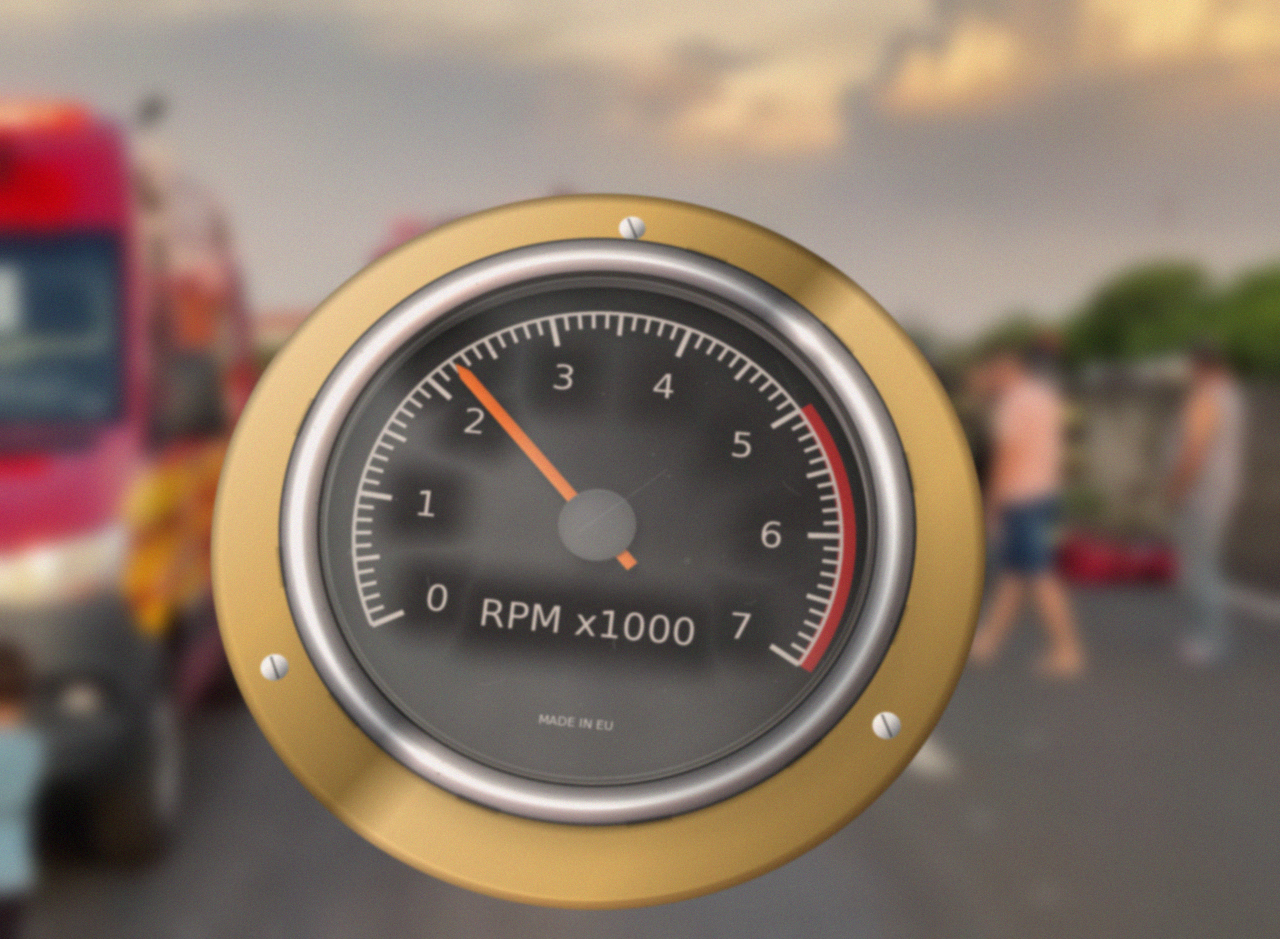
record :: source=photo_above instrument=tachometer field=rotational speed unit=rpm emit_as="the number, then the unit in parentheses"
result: 2200 (rpm)
